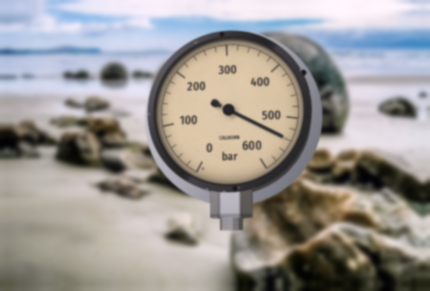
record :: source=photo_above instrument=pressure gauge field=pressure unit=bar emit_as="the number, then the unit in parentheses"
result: 540 (bar)
